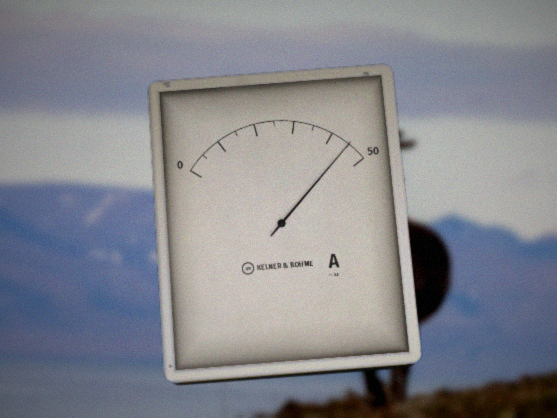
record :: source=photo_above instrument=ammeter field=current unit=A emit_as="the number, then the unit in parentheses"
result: 45 (A)
